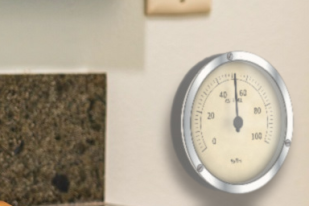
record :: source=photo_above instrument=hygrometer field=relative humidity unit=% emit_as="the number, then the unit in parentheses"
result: 50 (%)
